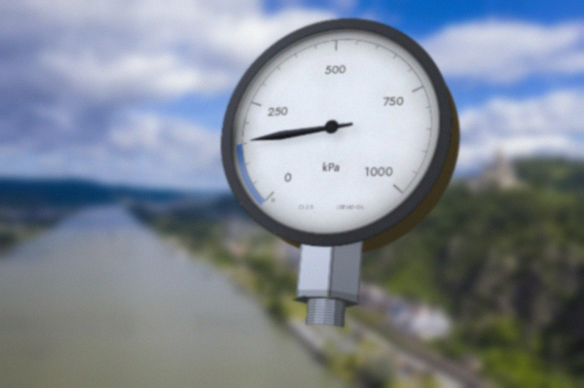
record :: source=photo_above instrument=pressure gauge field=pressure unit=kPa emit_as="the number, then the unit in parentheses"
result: 150 (kPa)
